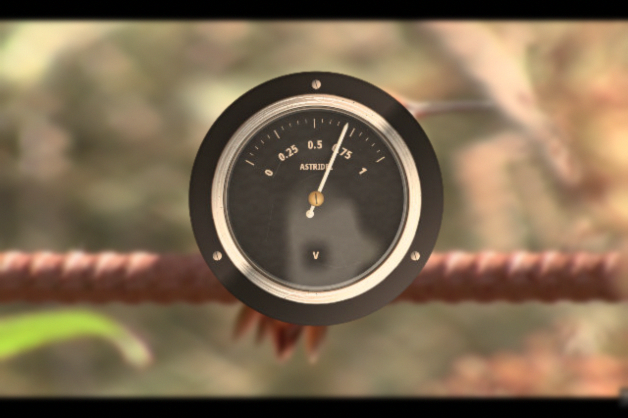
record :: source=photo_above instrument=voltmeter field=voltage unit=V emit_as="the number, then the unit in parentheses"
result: 0.7 (V)
